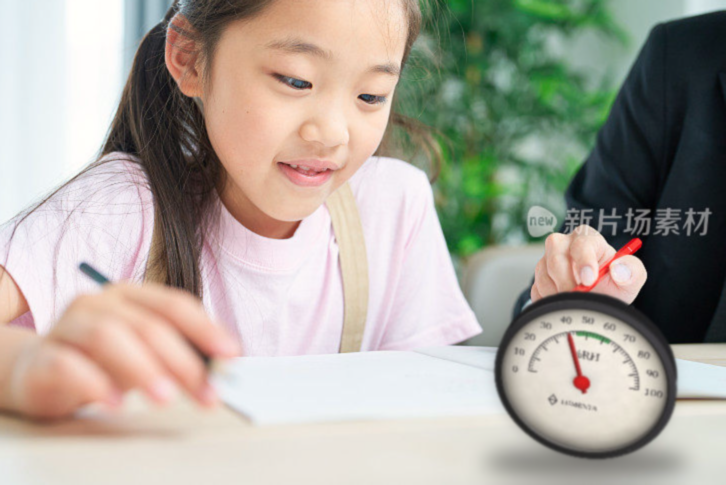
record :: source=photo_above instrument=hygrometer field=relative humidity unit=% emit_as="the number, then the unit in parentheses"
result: 40 (%)
